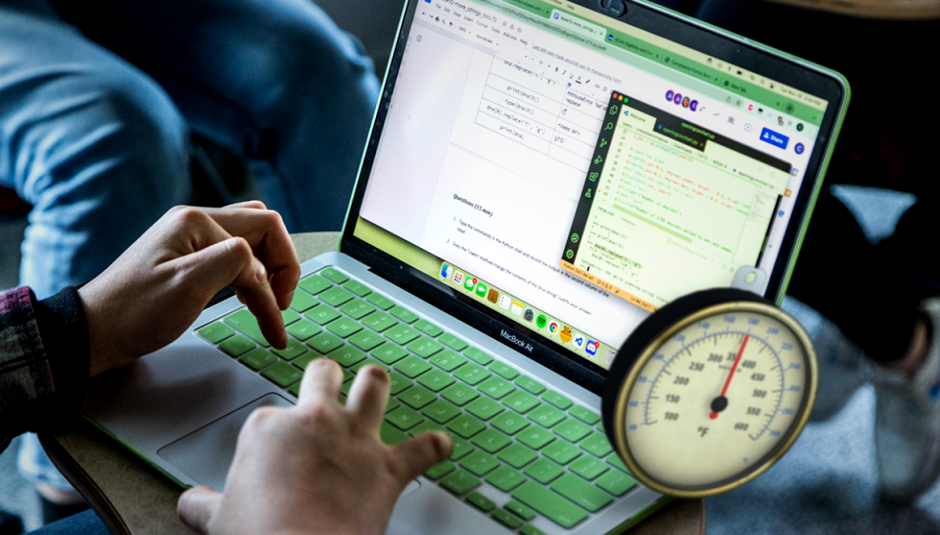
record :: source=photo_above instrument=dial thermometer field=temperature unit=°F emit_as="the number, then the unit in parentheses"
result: 350 (°F)
